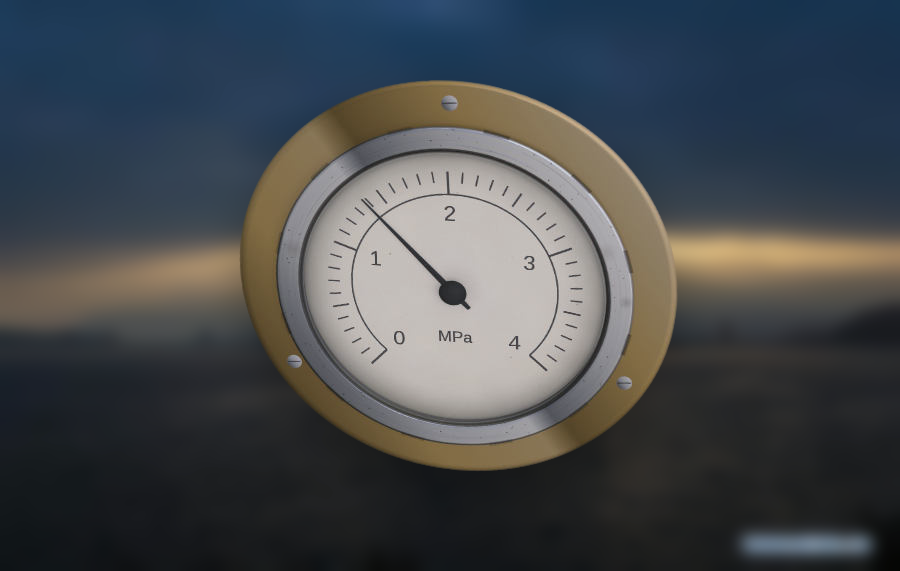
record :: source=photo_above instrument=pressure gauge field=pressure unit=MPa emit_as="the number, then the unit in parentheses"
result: 1.4 (MPa)
